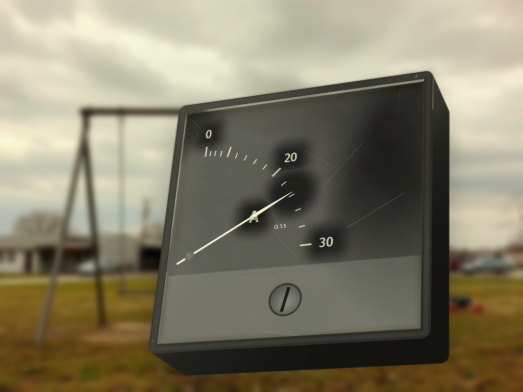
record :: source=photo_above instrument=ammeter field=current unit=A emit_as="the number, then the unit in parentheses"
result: 24 (A)
